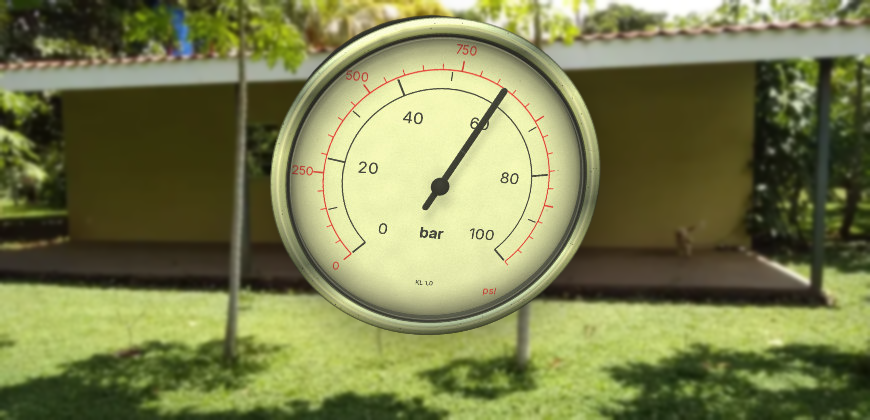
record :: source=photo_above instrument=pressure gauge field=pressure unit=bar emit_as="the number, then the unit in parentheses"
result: 60 (bar)
